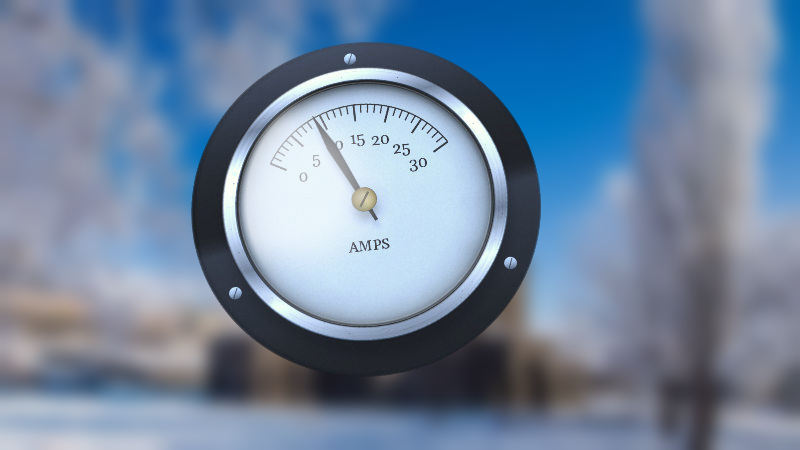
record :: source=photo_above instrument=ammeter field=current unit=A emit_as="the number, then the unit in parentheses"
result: 9 (A)
